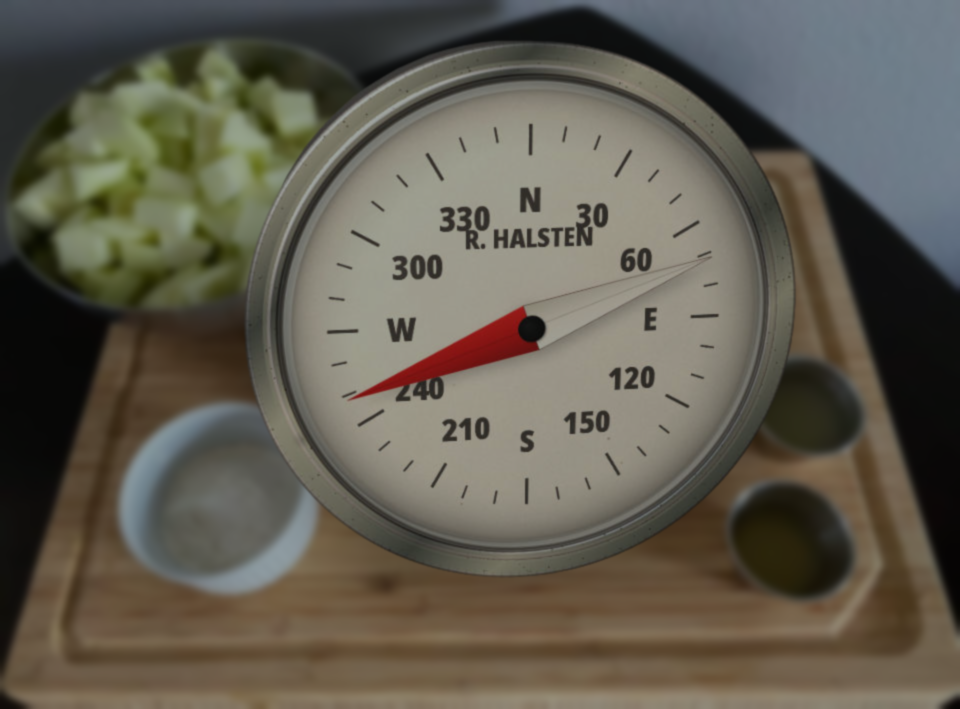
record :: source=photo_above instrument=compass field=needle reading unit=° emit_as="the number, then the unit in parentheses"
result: 250 (°)
